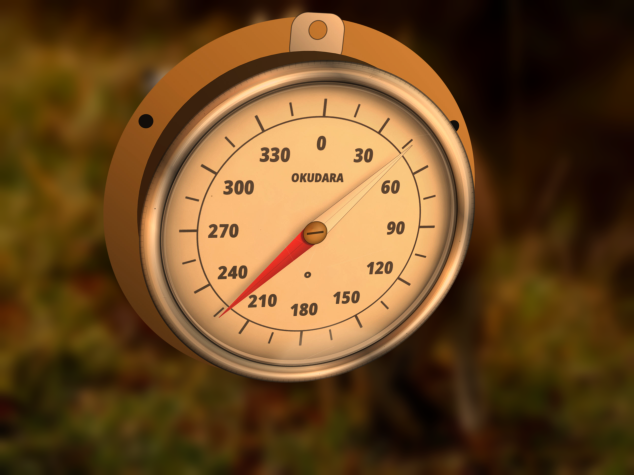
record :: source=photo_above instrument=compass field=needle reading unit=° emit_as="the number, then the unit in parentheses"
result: 225 (°)
